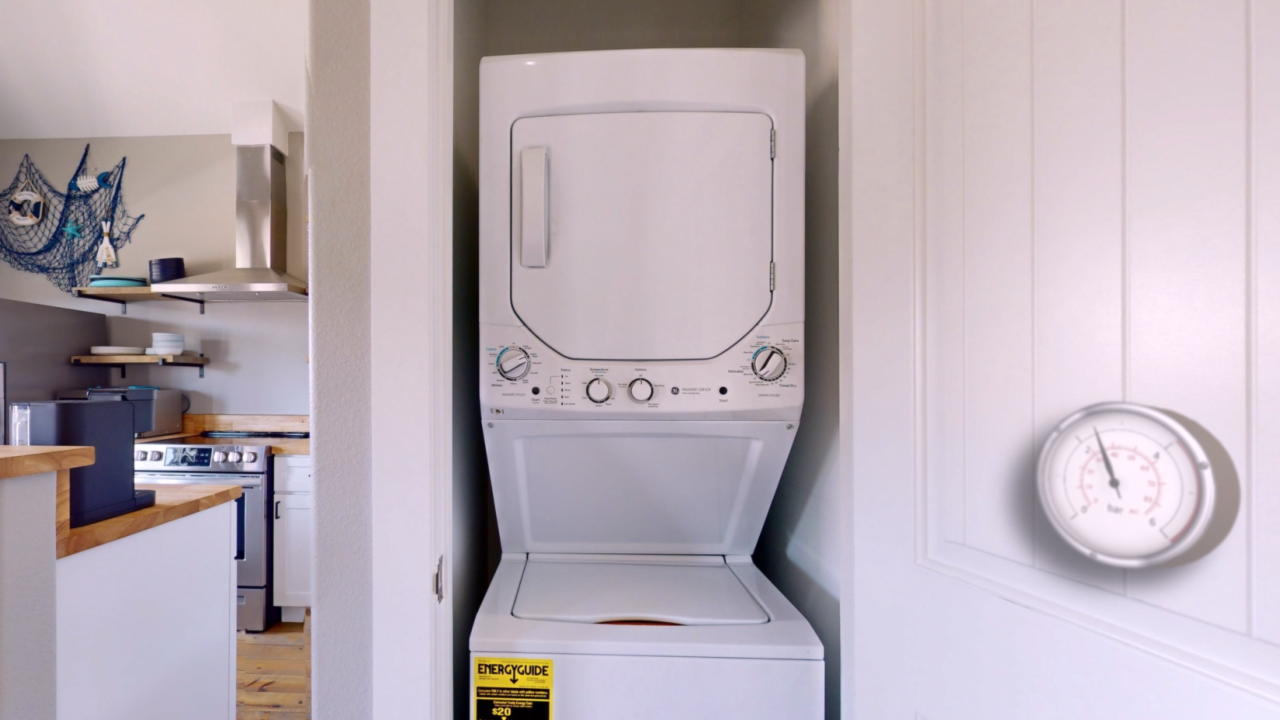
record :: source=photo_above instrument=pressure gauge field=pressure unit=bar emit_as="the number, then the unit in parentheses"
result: 2.5 (bar)
